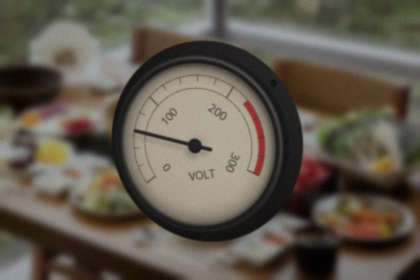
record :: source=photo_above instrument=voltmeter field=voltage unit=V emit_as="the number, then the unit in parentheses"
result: 60 (V)
